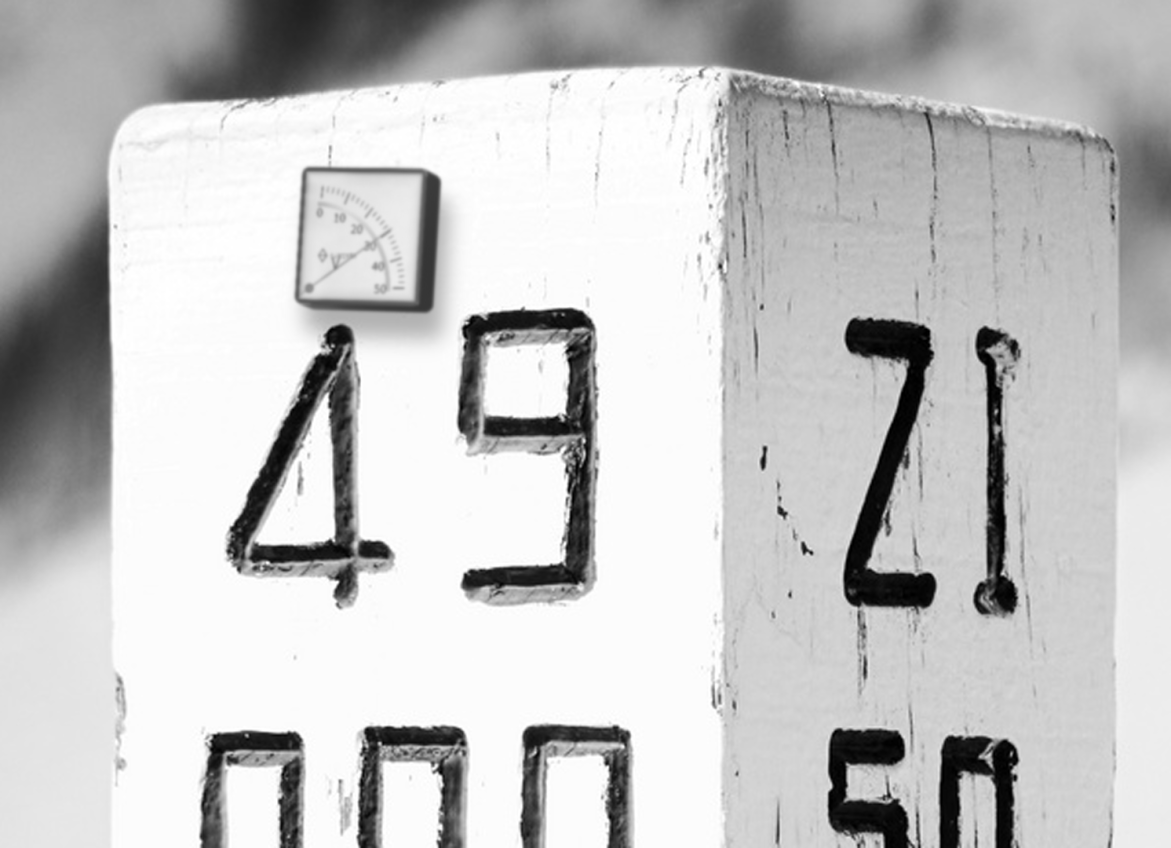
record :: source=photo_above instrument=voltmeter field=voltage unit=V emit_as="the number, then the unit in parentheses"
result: 30 (V)
